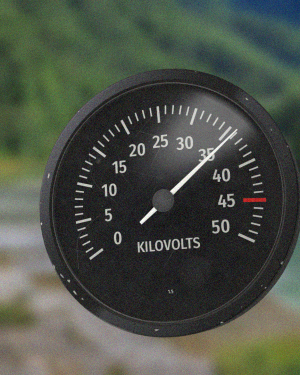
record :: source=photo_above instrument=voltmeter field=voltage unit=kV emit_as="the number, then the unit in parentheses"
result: 36 (kV)
